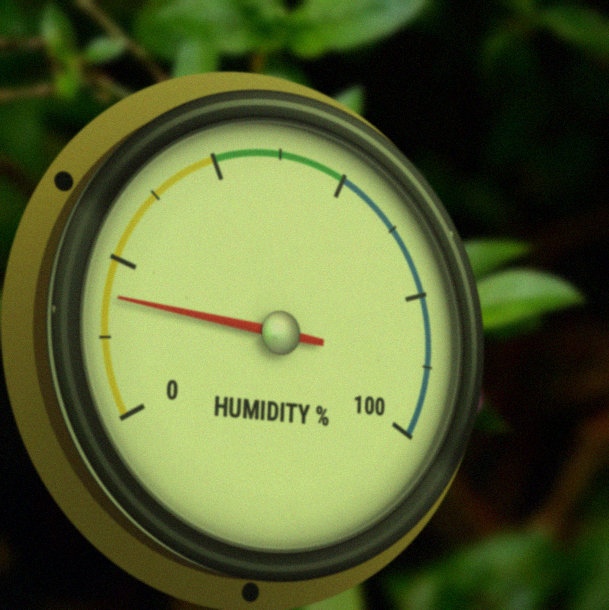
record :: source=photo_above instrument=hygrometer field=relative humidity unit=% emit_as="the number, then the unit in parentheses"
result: 15 (%)
